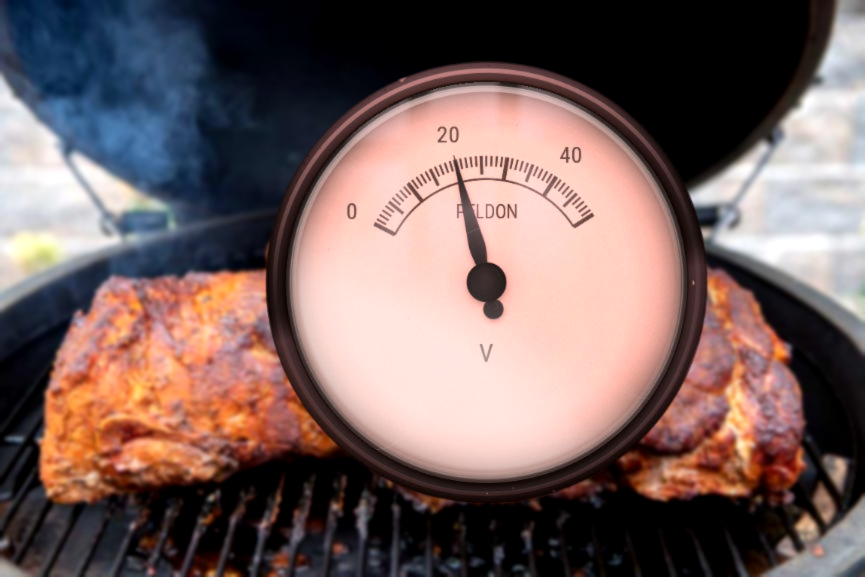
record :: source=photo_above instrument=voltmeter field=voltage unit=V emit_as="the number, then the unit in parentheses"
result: 20 (V)
